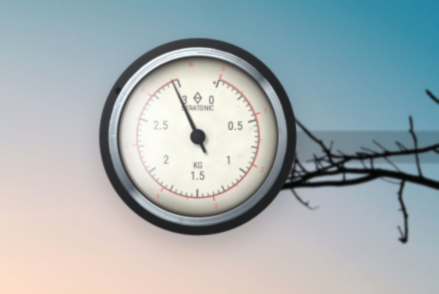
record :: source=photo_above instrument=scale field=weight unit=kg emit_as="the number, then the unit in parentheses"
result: 2.95 (kg)
